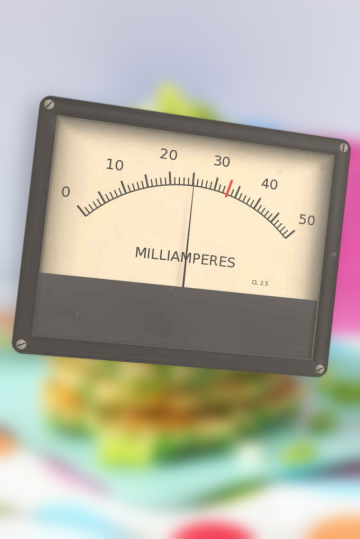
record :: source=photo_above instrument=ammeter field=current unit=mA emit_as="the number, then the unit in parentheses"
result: 25 (mA)
